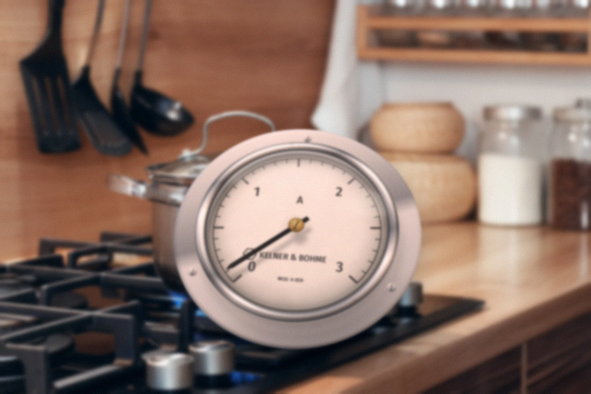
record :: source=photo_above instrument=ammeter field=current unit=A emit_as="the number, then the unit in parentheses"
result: 0.1 (A)
